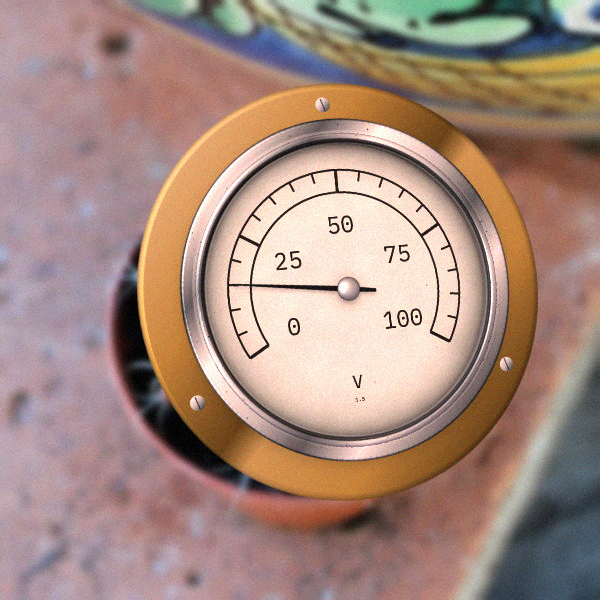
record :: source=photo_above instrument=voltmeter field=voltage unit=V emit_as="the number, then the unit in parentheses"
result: 15 (V)
